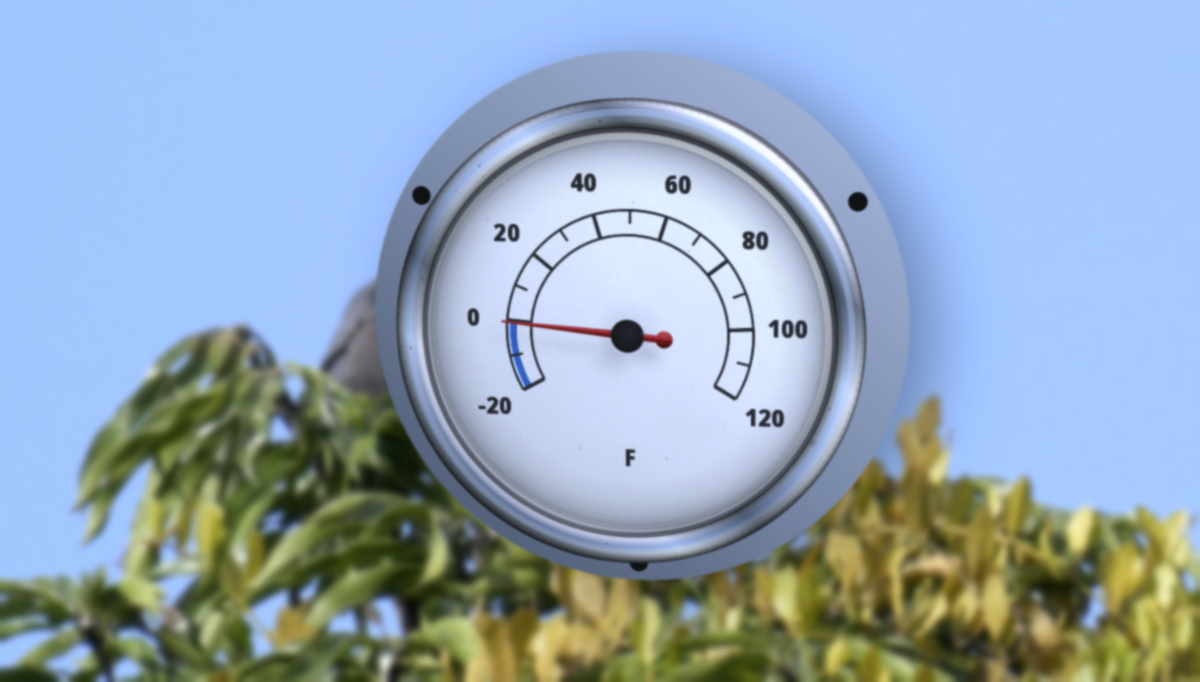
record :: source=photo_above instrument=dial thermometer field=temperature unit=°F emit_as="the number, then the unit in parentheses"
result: 0 (°F)
